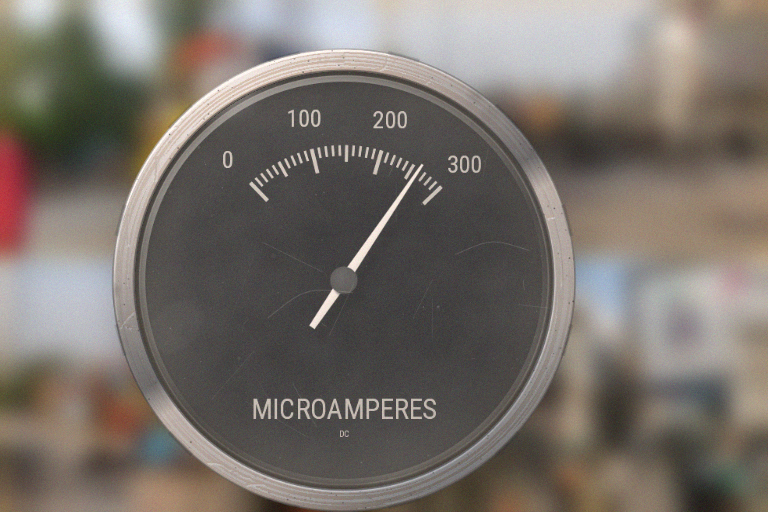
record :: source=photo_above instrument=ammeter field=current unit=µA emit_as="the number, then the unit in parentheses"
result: 260 (µA)
